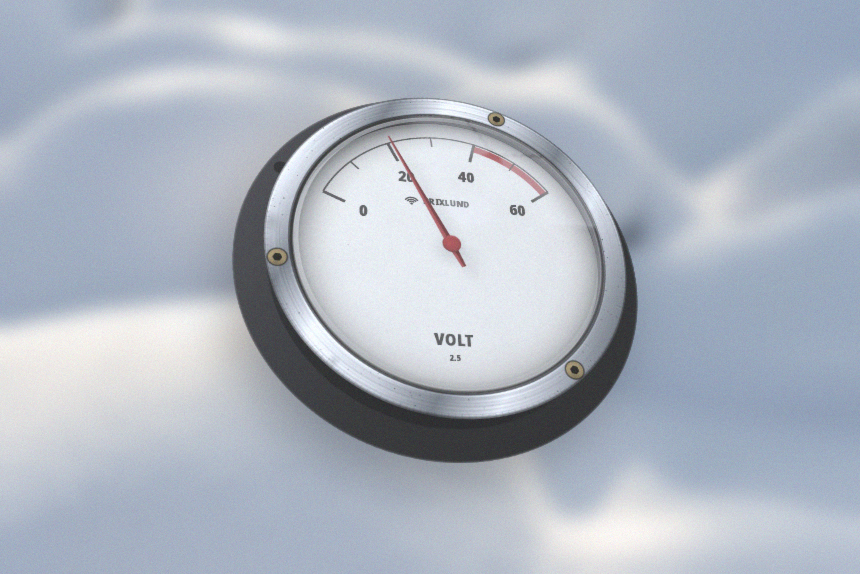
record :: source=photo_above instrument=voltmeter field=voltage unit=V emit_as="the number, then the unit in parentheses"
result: 20 (V)
